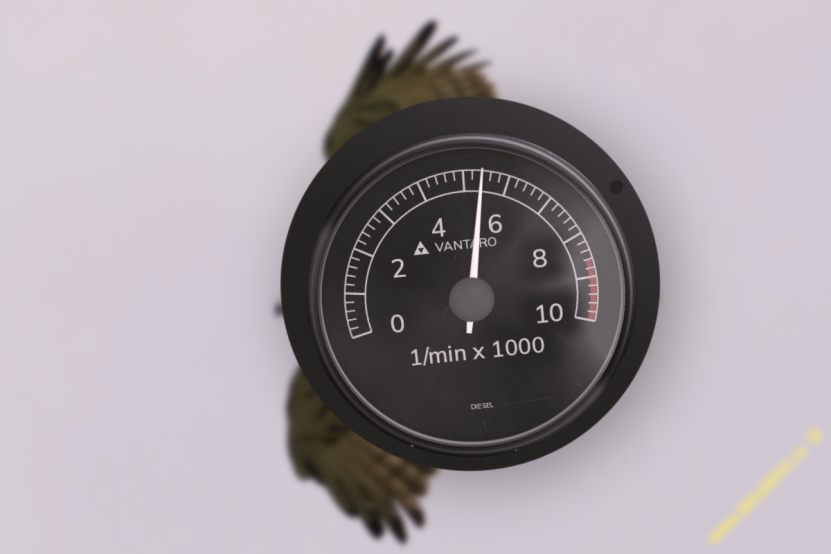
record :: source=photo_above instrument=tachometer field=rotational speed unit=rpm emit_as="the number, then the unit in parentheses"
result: 5400 (rpm)
